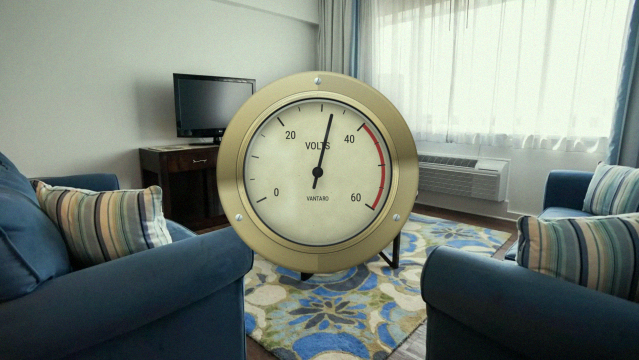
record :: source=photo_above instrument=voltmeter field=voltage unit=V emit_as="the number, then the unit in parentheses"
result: 32.5 (V)
